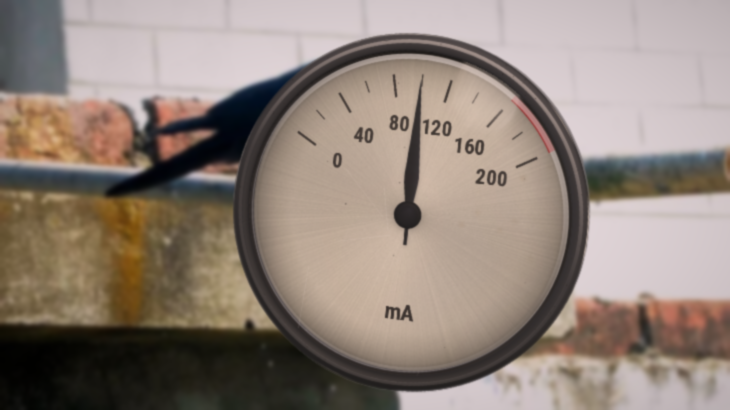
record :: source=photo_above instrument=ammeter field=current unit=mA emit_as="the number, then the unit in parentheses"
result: 100 (mA)
